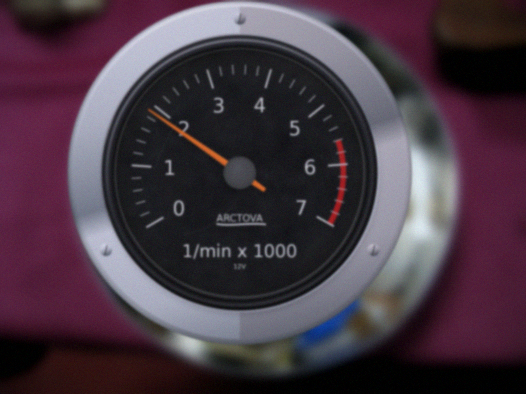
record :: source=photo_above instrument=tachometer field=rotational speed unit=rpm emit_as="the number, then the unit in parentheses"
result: 1900 (rpm)
